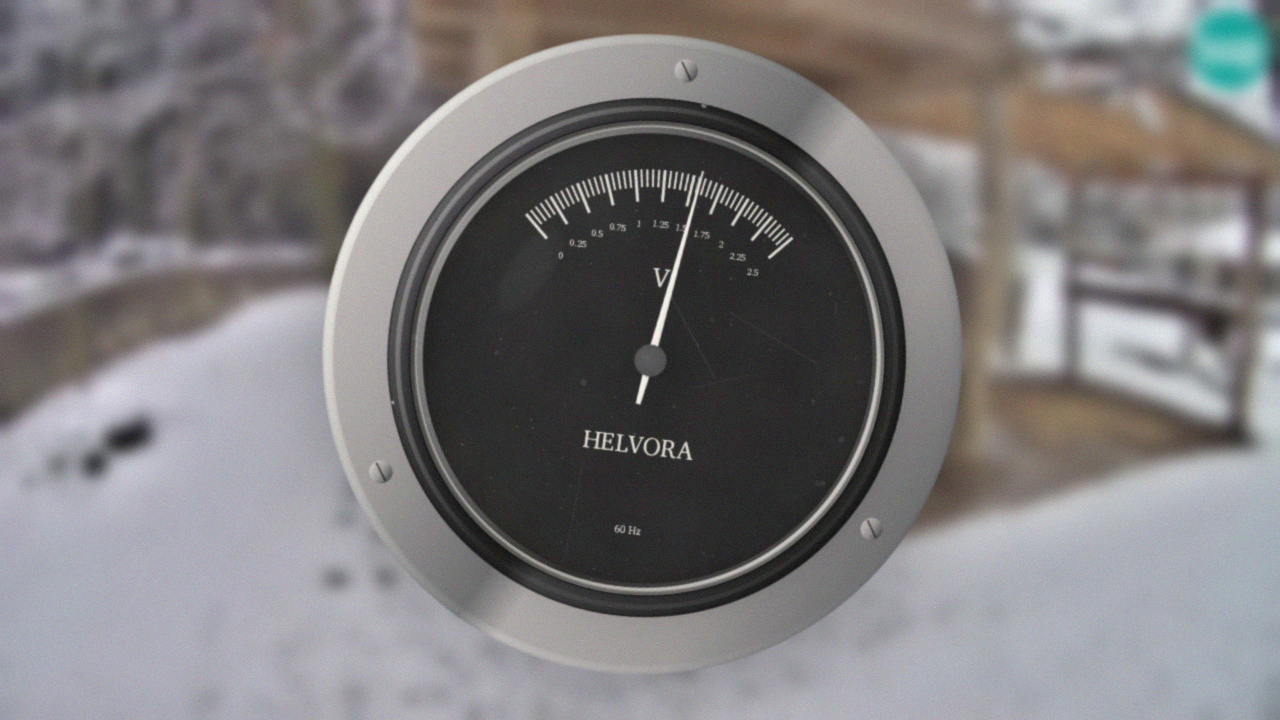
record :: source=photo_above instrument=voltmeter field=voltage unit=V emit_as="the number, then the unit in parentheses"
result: 1.55 (V)
